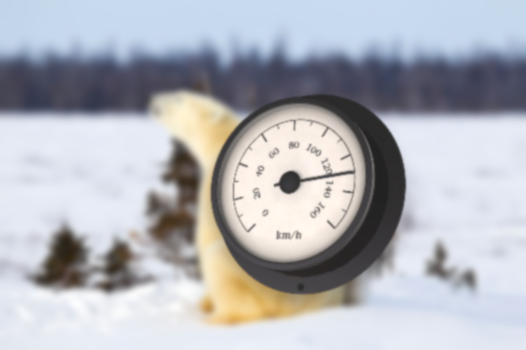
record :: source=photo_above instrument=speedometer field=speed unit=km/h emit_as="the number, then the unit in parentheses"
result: 130 (km/h)
